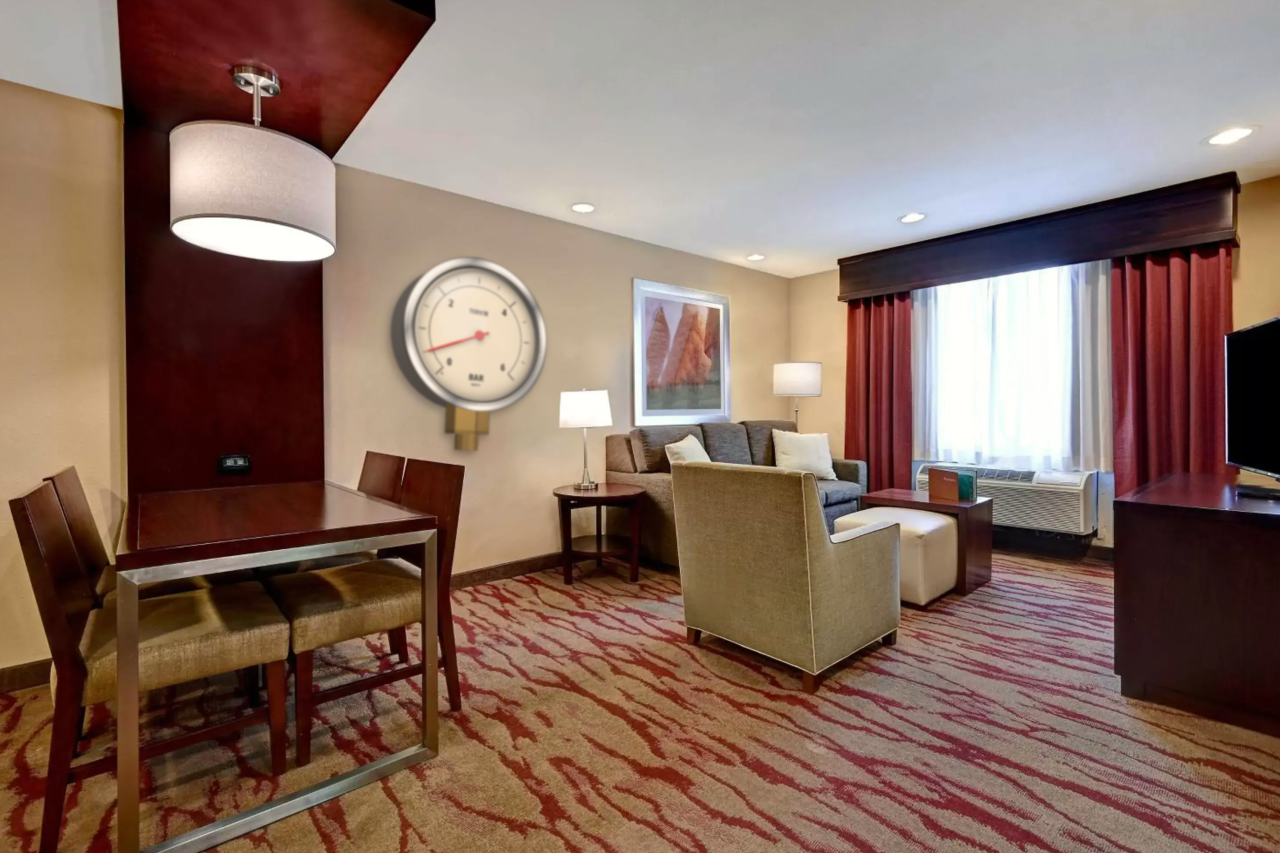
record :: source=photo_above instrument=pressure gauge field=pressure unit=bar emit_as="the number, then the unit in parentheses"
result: 0.5 (bar)
